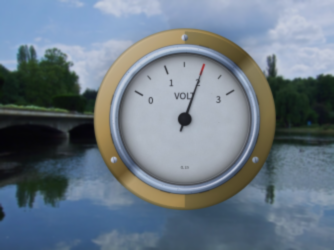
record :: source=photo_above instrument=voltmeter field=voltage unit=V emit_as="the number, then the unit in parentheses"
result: 2 (V)
